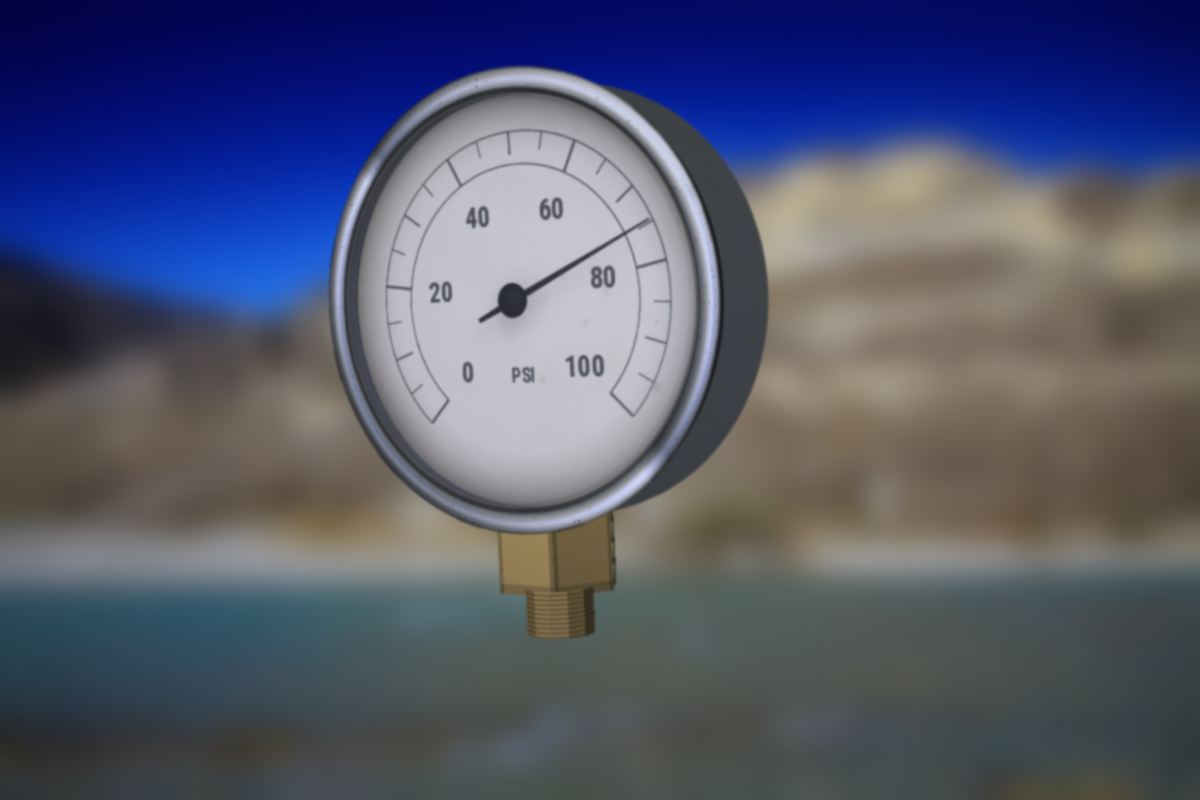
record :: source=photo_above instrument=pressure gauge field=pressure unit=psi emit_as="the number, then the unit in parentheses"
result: 75 (psi)
